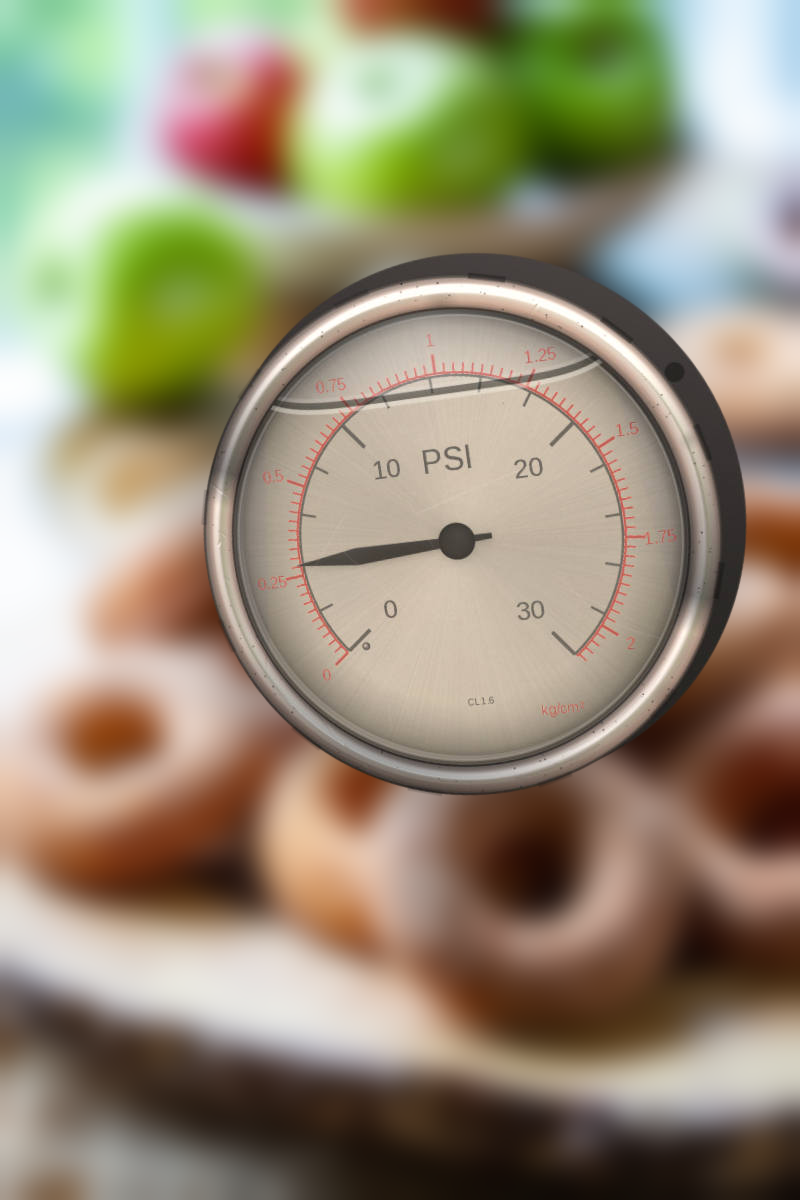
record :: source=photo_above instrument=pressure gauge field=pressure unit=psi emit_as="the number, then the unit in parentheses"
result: 4 (psi)
